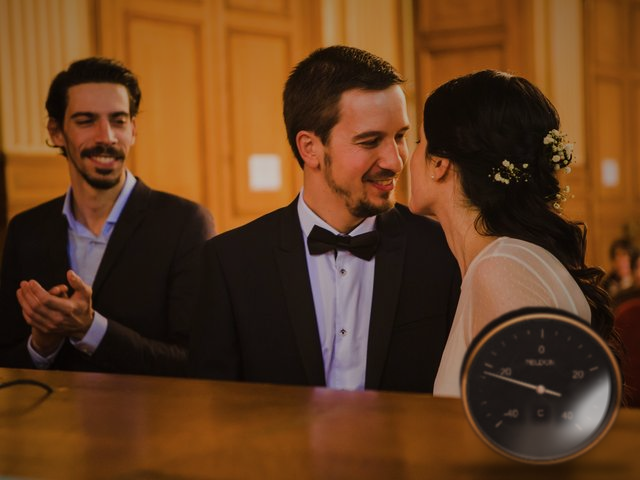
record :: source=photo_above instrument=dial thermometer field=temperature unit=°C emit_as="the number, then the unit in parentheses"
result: -22 (°C)
